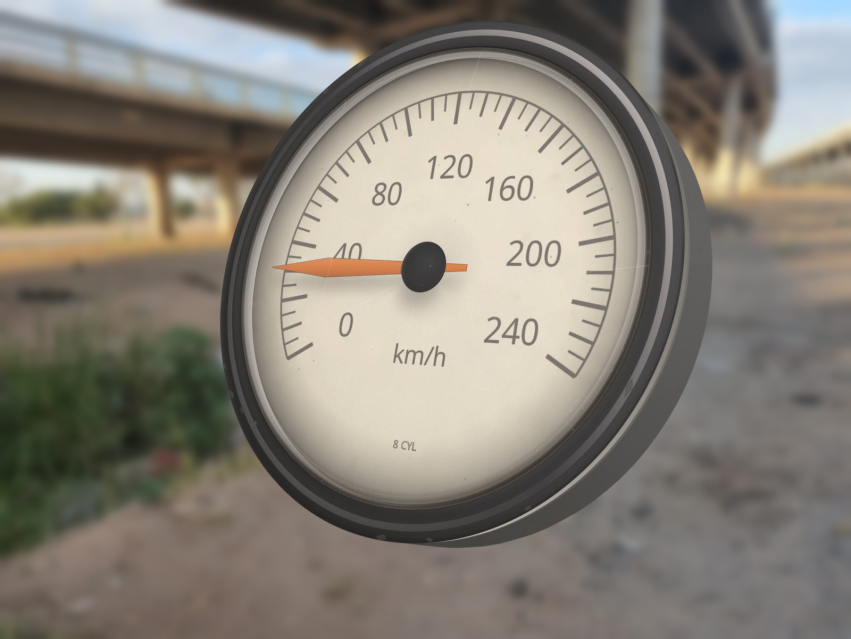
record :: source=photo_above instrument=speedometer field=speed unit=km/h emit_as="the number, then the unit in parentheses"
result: 30 (km/h)
